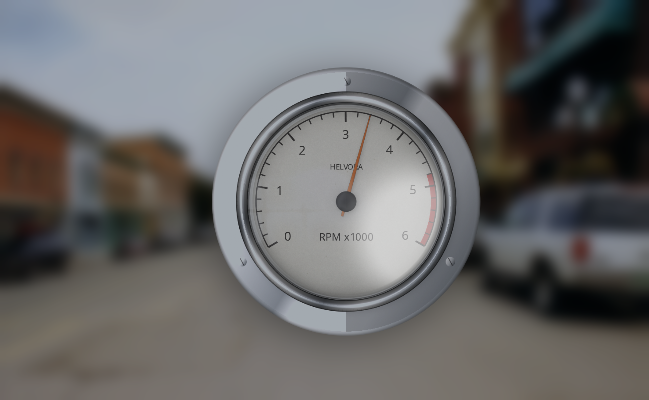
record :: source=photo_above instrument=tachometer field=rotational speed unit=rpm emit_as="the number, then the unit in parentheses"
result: 3400 (rpm)
